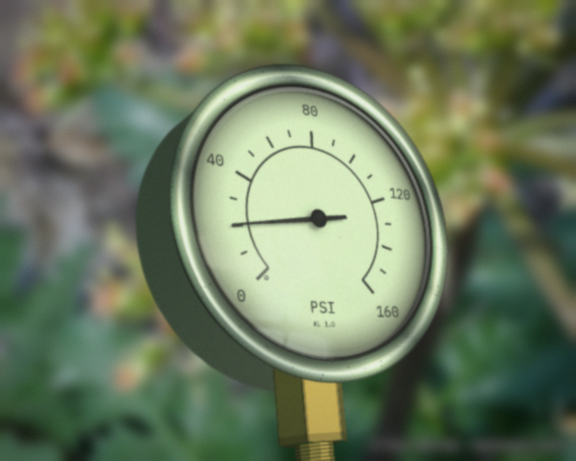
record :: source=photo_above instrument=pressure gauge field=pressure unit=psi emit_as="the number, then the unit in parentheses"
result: 20 (psi)
